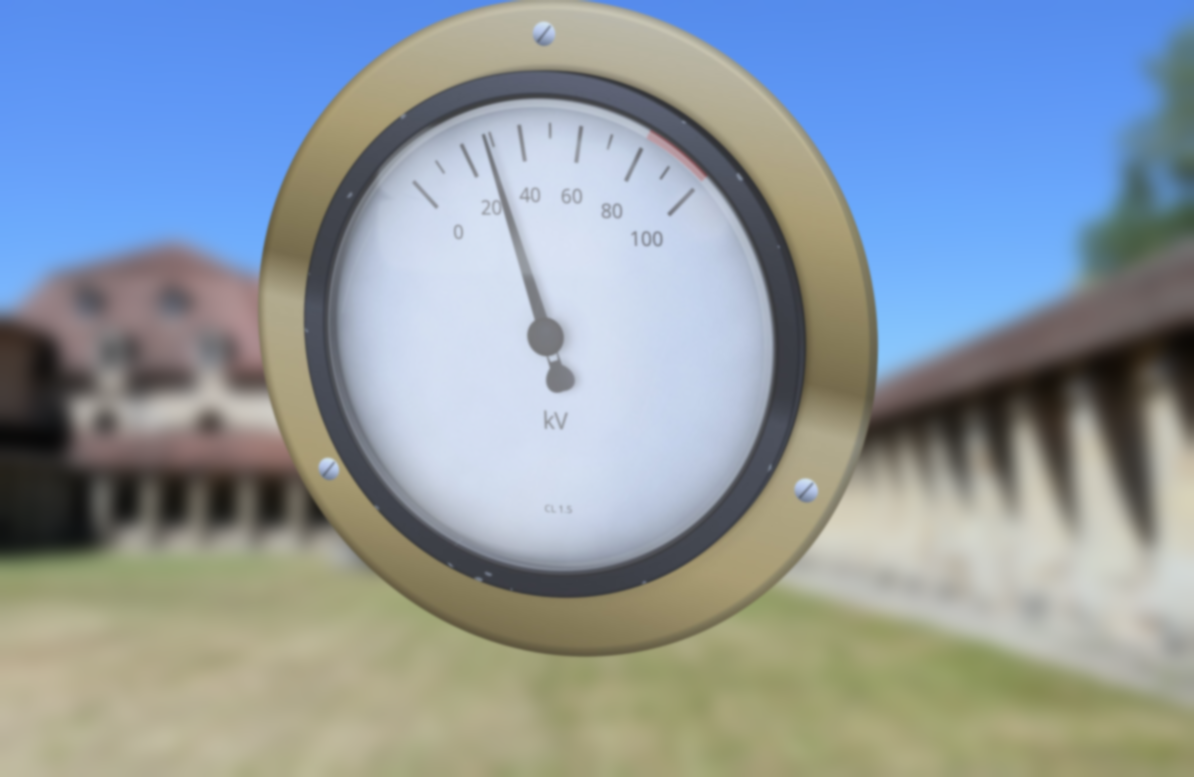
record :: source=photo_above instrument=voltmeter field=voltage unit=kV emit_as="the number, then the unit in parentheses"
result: 30 (kV)
